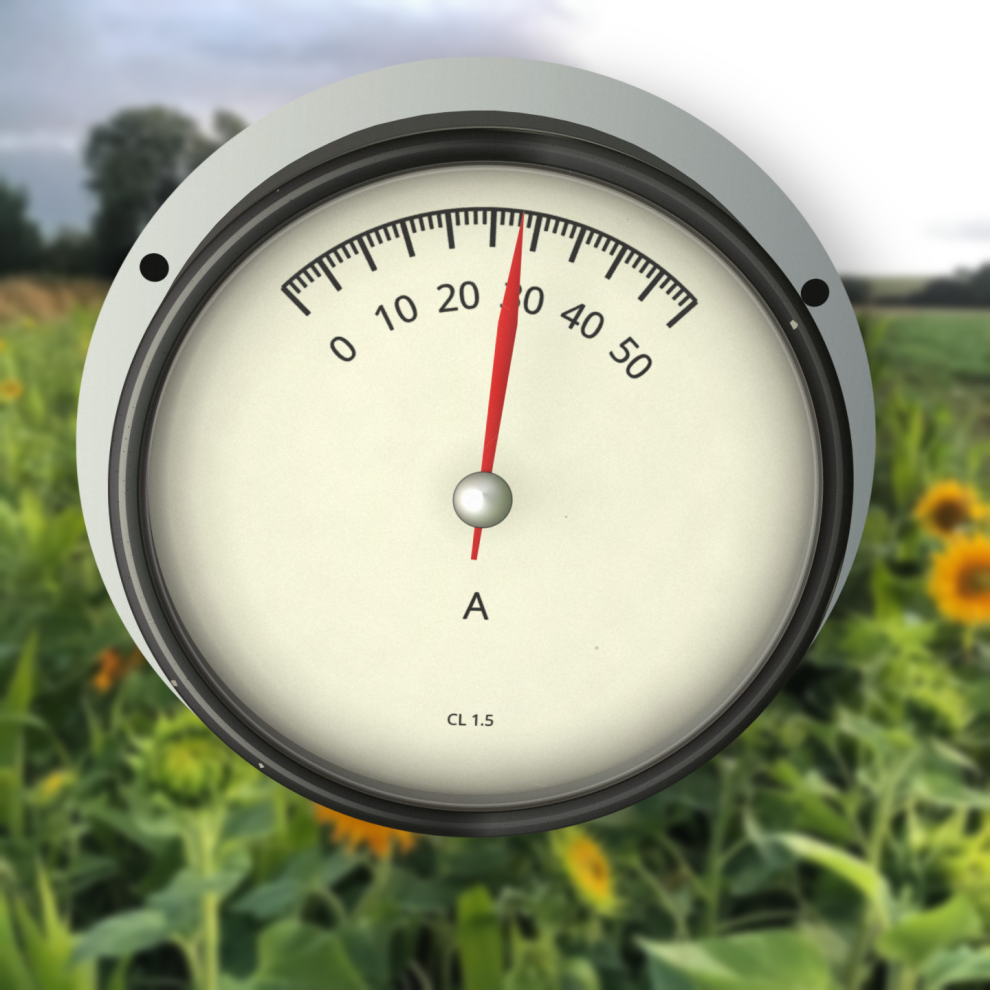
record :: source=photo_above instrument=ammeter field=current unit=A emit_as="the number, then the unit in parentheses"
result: 28 (A)
